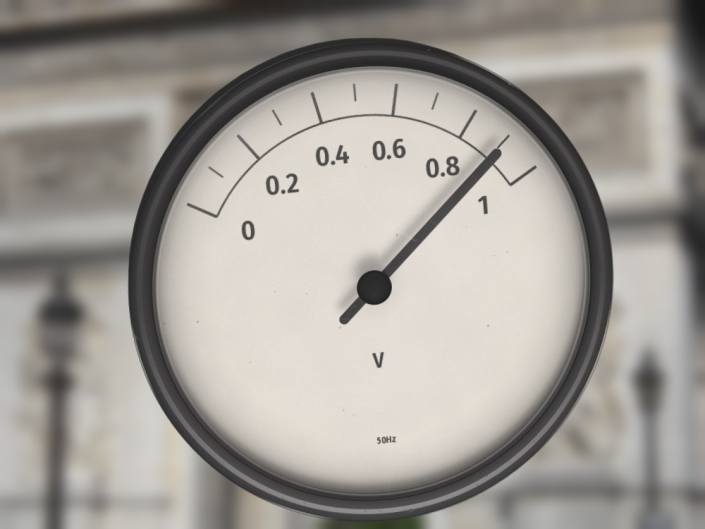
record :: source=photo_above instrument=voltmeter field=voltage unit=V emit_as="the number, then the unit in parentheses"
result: 0.9 (V)
